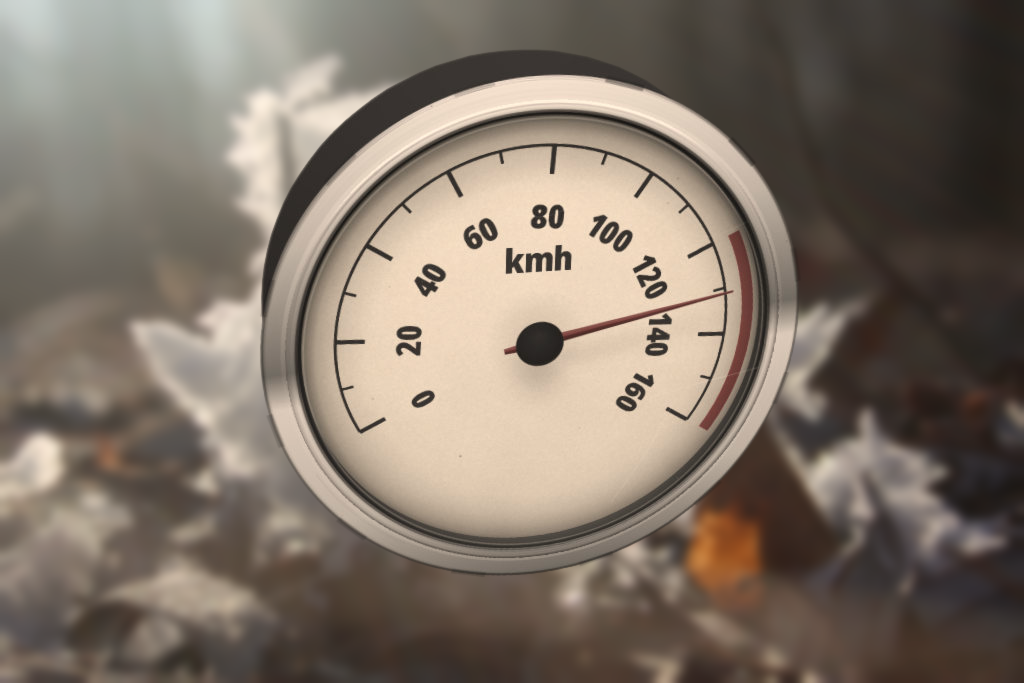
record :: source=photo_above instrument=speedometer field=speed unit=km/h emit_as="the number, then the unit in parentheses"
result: 130 (km/h)
